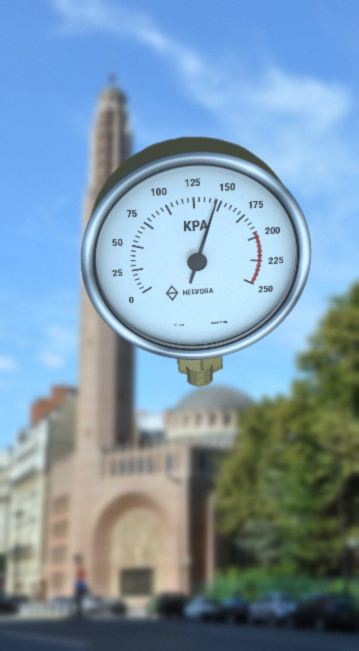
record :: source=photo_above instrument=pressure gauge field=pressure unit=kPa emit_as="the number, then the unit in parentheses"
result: 145 (kPa)
